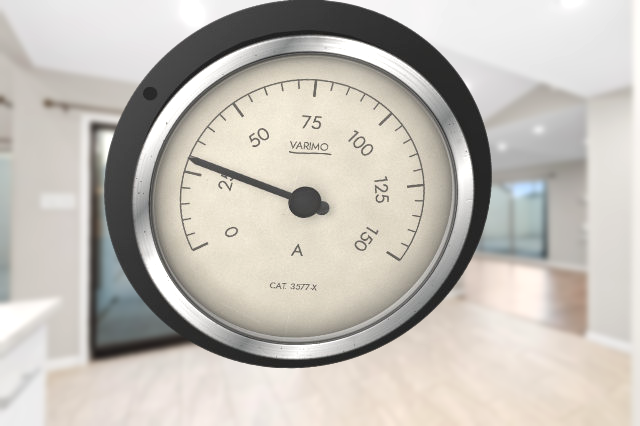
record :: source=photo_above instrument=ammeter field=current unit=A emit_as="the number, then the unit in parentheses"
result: 30 (A)
